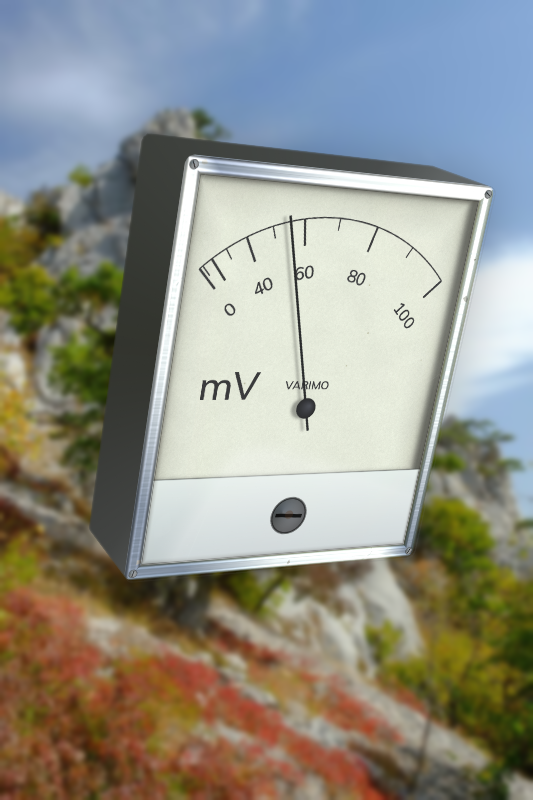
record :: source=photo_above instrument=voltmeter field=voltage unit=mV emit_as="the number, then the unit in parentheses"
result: 55 (mV)
